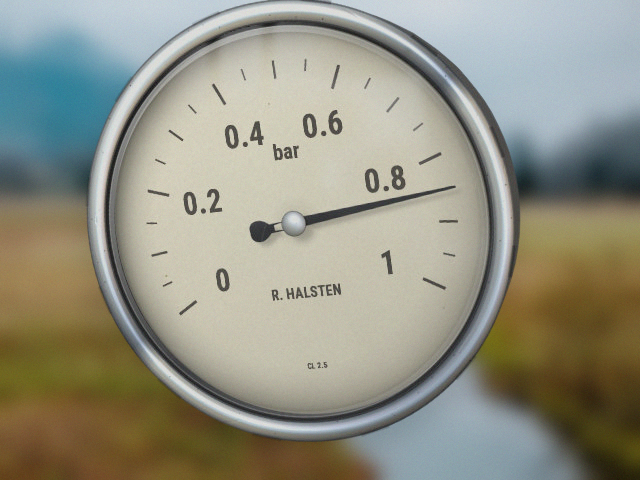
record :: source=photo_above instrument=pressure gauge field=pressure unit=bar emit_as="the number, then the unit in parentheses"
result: 0.85 (bar)
